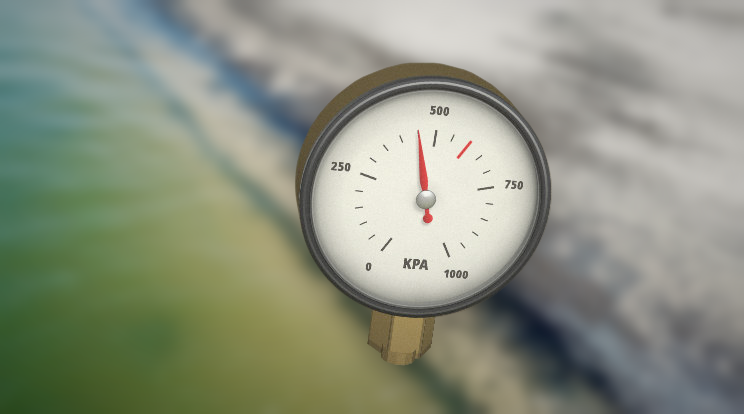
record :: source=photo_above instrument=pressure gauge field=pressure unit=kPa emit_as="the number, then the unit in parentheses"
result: 450 (kPa)
